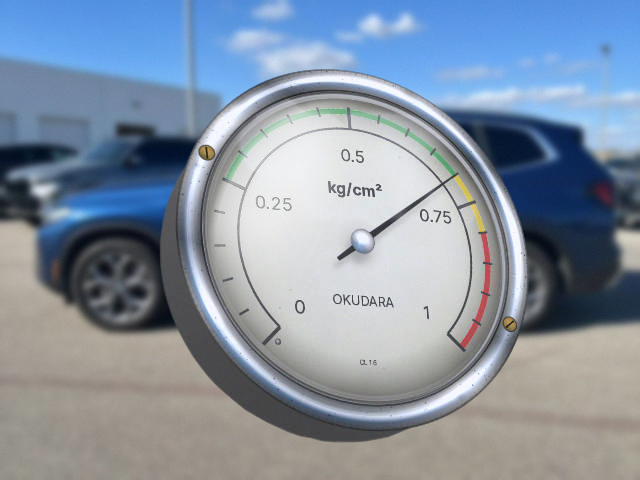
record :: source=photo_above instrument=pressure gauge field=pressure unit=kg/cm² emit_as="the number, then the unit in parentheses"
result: 0.7 (kg/cm²)
